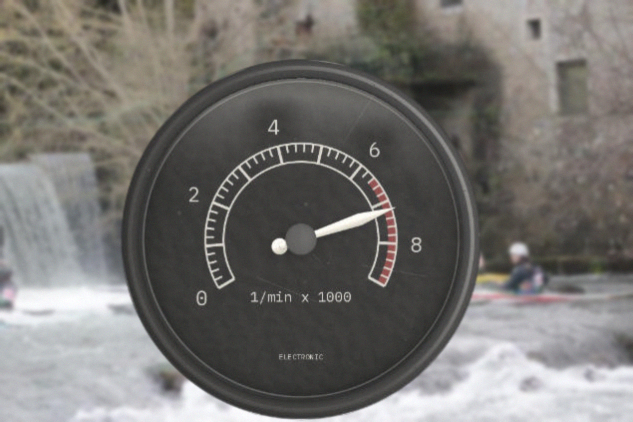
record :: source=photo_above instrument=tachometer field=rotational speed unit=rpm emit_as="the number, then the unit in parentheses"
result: 7200 (rpm)
